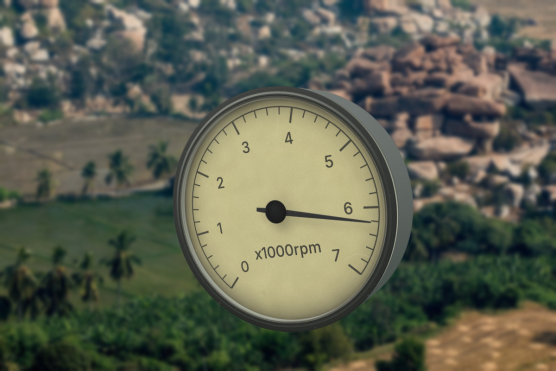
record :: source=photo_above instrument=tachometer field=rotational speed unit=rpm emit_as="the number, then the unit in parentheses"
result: 6200 (rpm)
